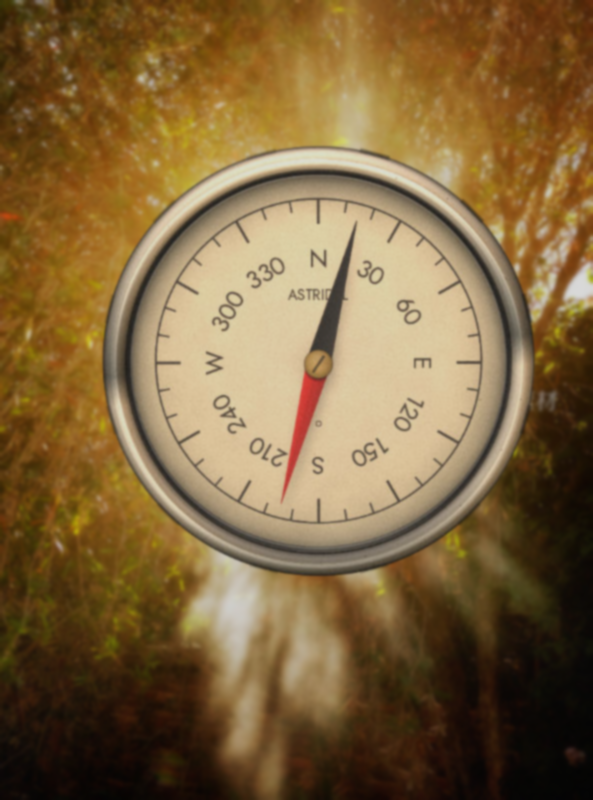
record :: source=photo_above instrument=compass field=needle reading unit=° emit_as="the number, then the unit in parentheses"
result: 195 (°)
